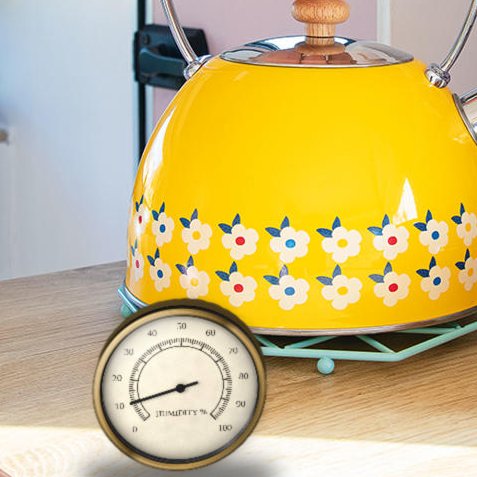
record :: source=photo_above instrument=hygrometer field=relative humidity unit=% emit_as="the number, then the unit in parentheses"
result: 10 (%)
